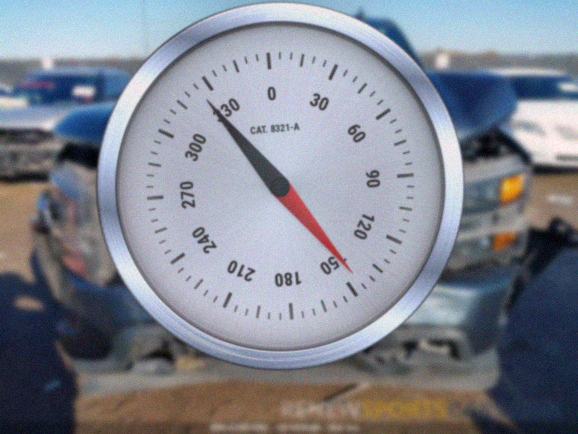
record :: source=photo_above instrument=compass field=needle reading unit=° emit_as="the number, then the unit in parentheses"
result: 145 (°)
